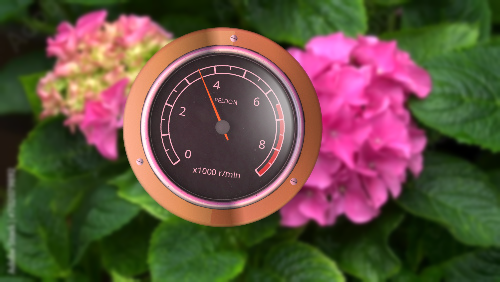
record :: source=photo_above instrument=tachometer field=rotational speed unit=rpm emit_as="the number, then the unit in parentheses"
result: 3500 (rpm)
